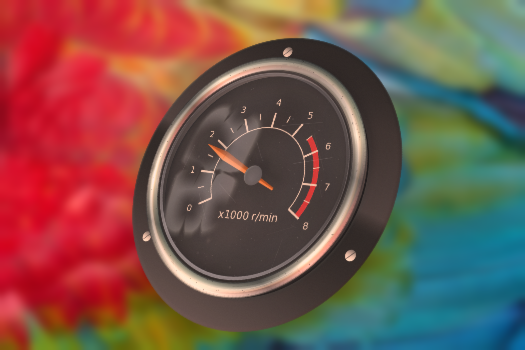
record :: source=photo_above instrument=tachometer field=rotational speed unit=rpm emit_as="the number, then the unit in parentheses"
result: 1750 (rpm)
